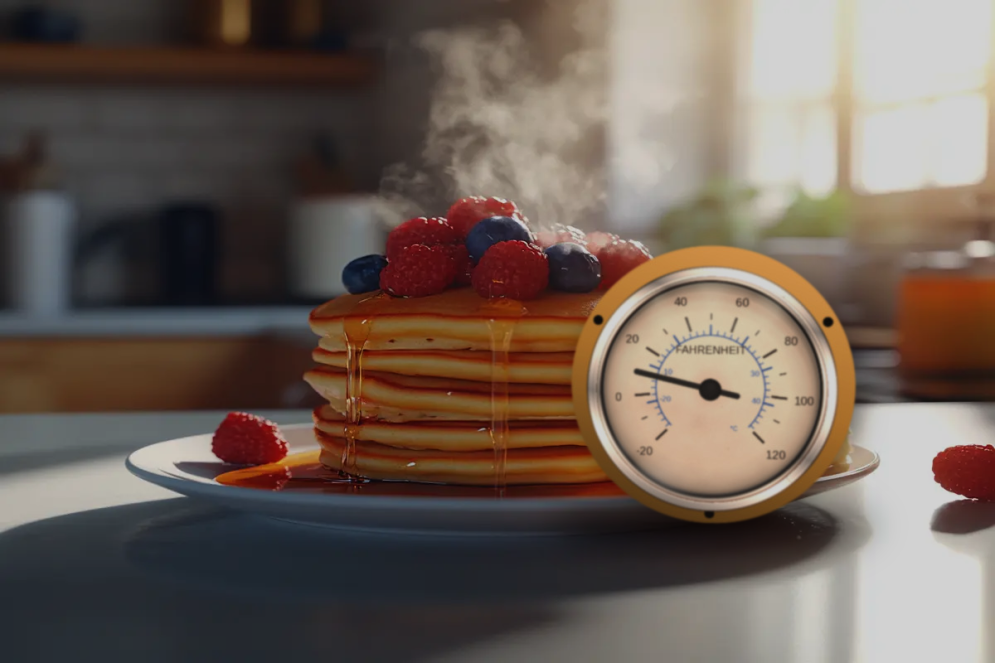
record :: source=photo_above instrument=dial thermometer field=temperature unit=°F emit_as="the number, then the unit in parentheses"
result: 10 (°F)
